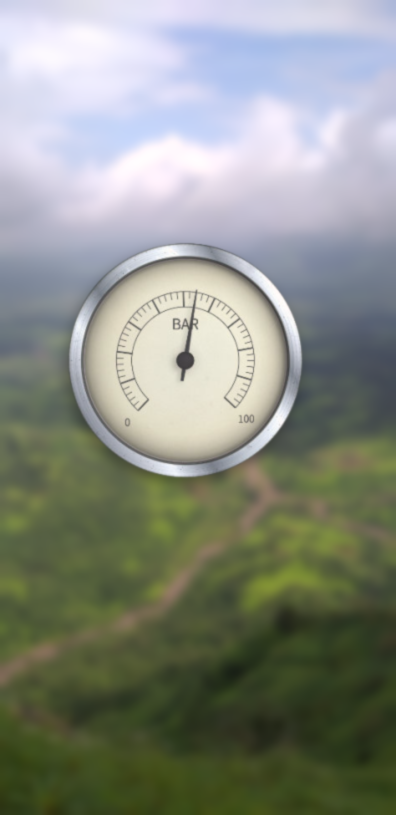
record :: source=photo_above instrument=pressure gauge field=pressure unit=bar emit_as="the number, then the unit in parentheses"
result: 54 (bar)
